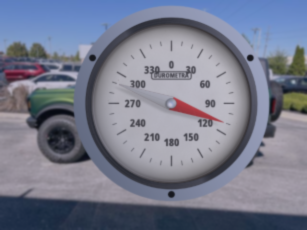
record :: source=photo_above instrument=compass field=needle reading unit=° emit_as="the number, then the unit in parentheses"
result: 110 (°)
